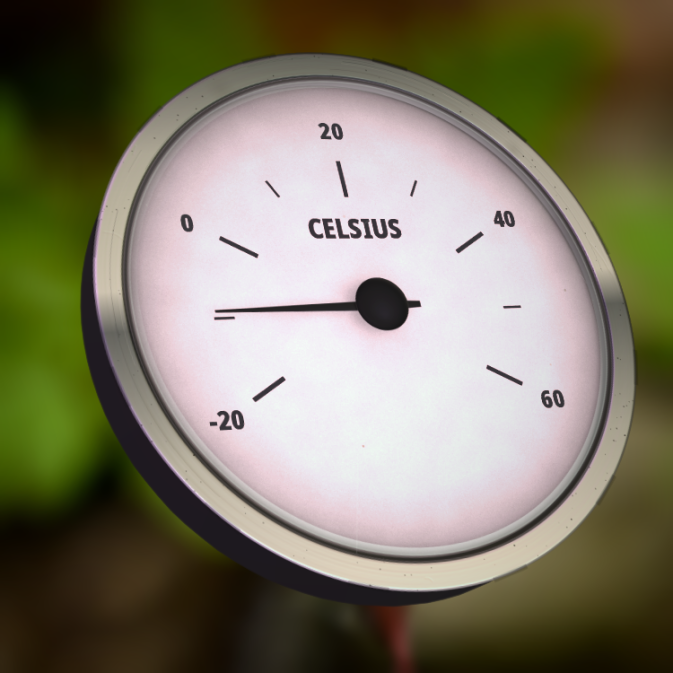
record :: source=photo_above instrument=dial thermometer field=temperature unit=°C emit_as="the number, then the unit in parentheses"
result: -10 (°C)
